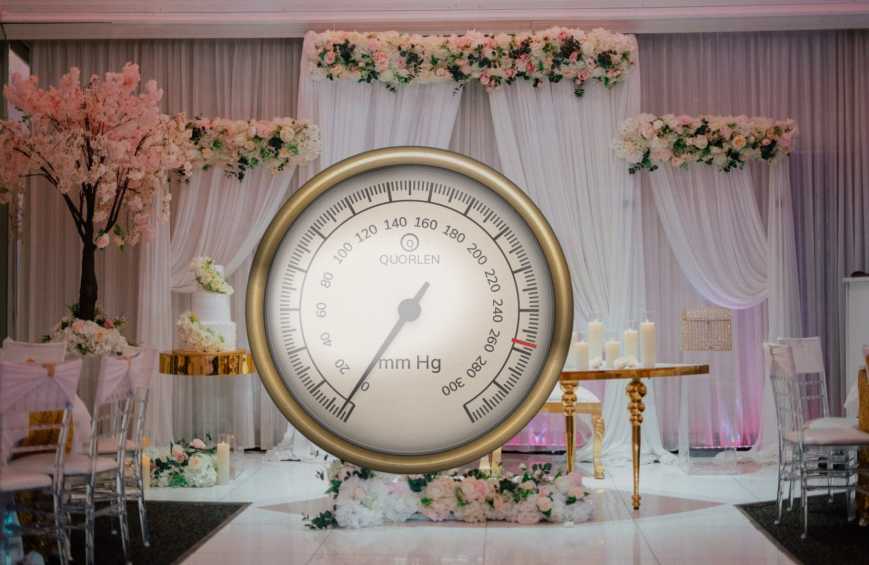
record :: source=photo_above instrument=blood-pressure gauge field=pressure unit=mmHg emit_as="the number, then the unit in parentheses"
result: 4 (mmHg)
